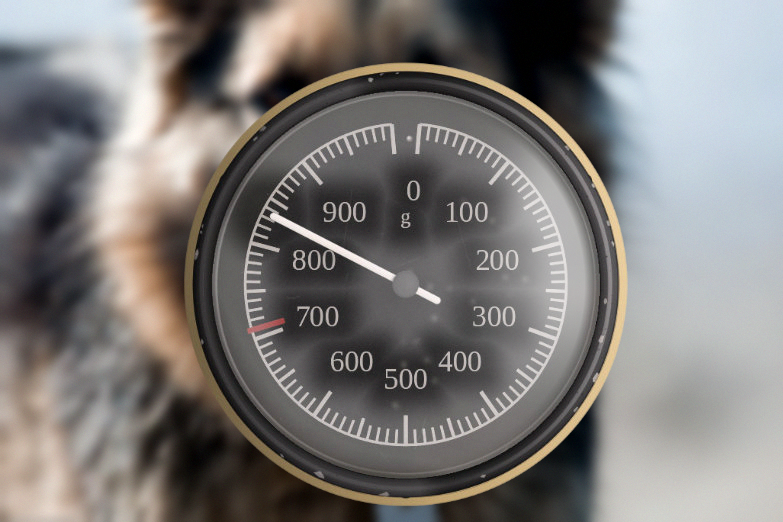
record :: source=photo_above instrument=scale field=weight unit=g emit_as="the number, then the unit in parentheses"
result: 835 (g)
